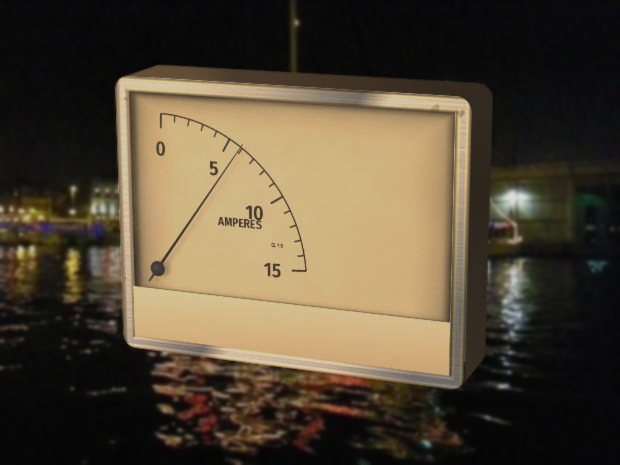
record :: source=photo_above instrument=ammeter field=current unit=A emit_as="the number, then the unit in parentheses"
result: 6 (A)
